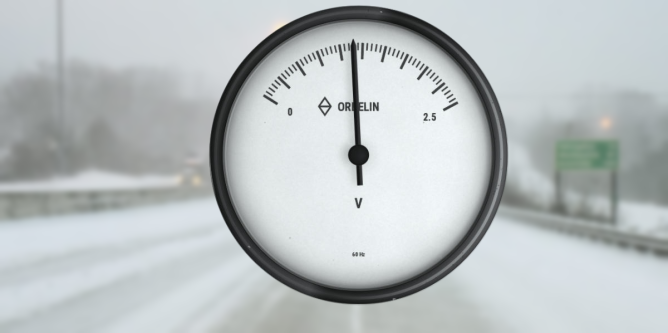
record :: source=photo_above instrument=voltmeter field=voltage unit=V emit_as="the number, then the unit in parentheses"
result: 1.15 (V)
